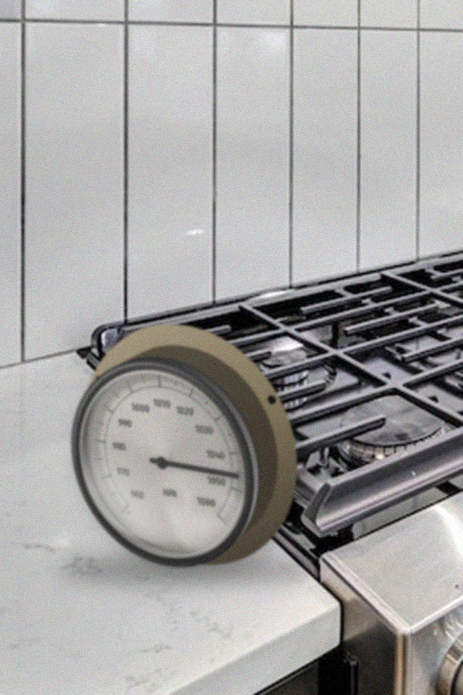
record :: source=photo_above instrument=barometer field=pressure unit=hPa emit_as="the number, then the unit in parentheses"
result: 1045 (hPa)
